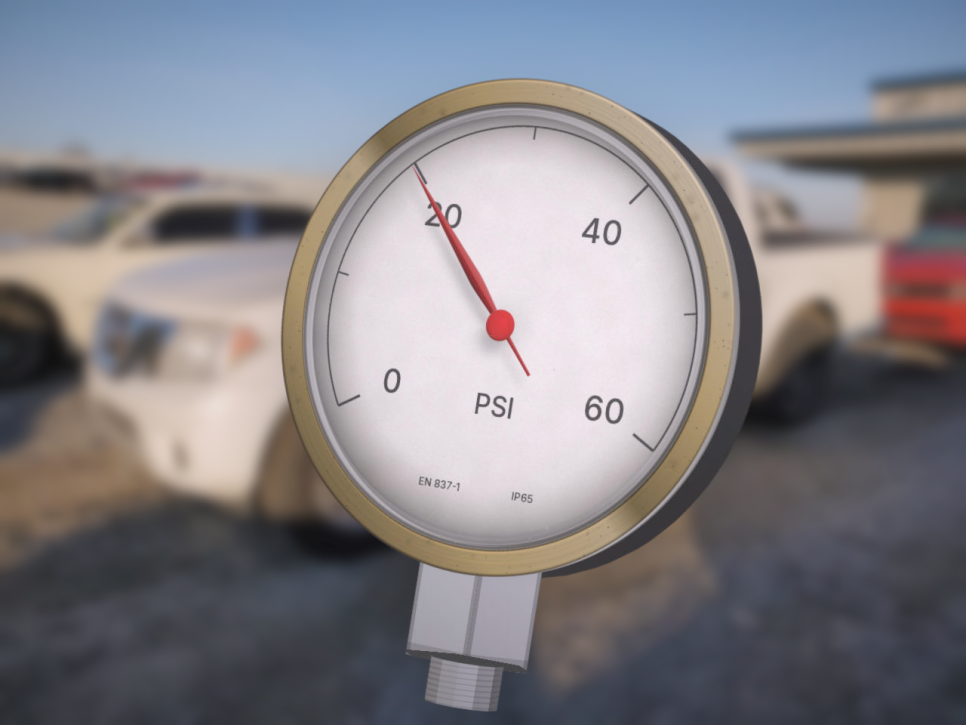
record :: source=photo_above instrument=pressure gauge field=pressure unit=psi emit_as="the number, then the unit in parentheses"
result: 20 (psi)
